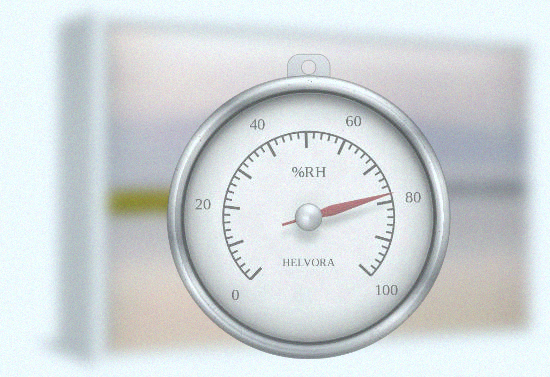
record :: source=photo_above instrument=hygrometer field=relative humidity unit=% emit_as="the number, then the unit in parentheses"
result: 78 (%)
